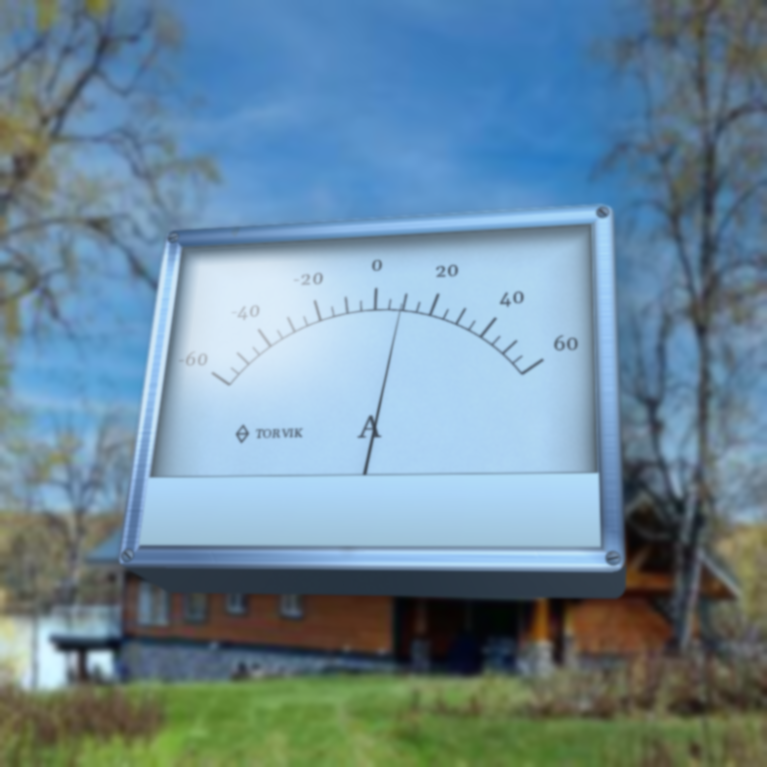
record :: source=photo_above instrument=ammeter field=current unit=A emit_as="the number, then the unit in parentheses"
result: 10 (A)
